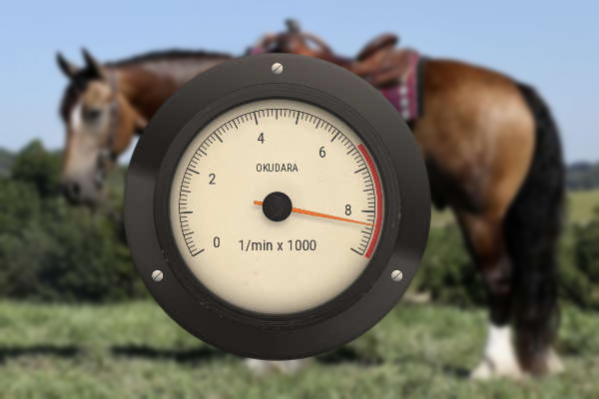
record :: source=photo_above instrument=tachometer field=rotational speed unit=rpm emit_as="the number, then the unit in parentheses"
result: 8300 (rpm)
